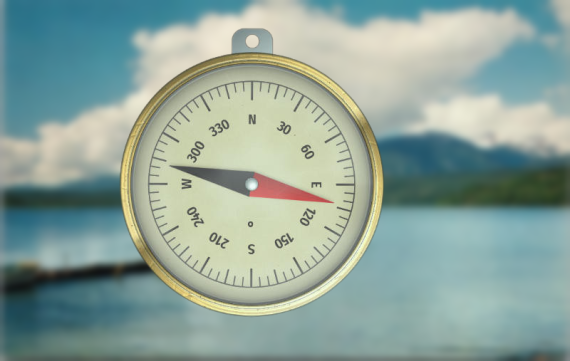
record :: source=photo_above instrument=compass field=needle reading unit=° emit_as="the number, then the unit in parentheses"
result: 102.5 (°)
